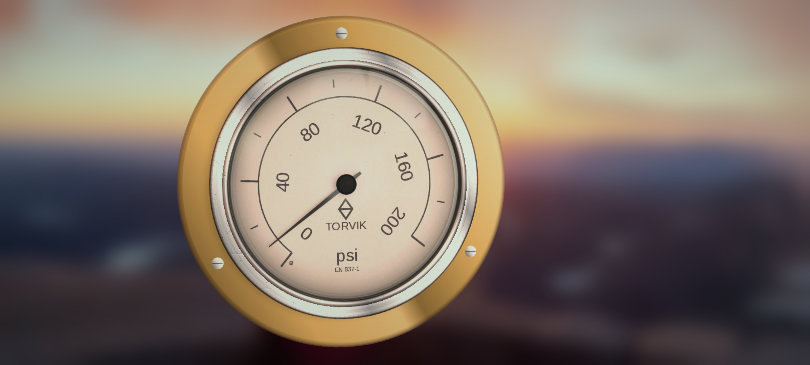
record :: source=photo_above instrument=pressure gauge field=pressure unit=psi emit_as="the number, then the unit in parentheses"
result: 10 (psi)
